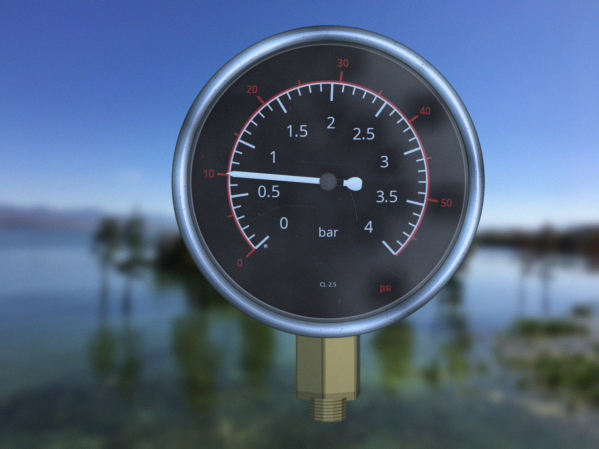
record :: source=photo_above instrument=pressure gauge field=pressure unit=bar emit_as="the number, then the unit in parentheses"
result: 0.7 (bar)
